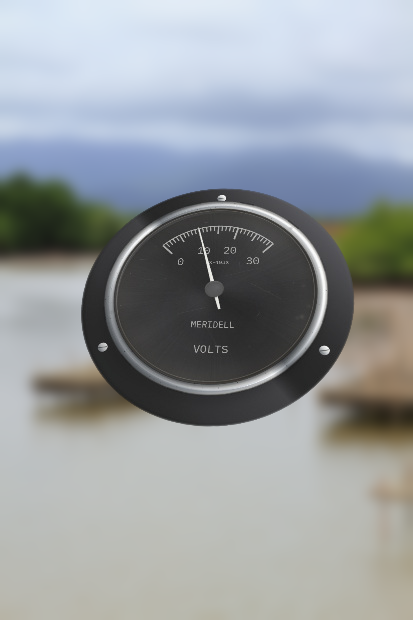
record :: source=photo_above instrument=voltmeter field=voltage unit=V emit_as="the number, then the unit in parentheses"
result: 10 (V)
